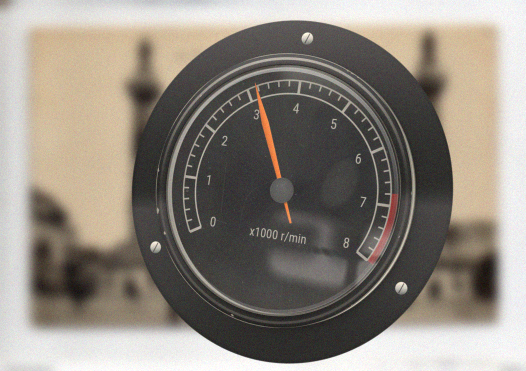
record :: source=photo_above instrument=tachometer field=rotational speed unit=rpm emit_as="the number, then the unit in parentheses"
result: 3200 (rpm)
